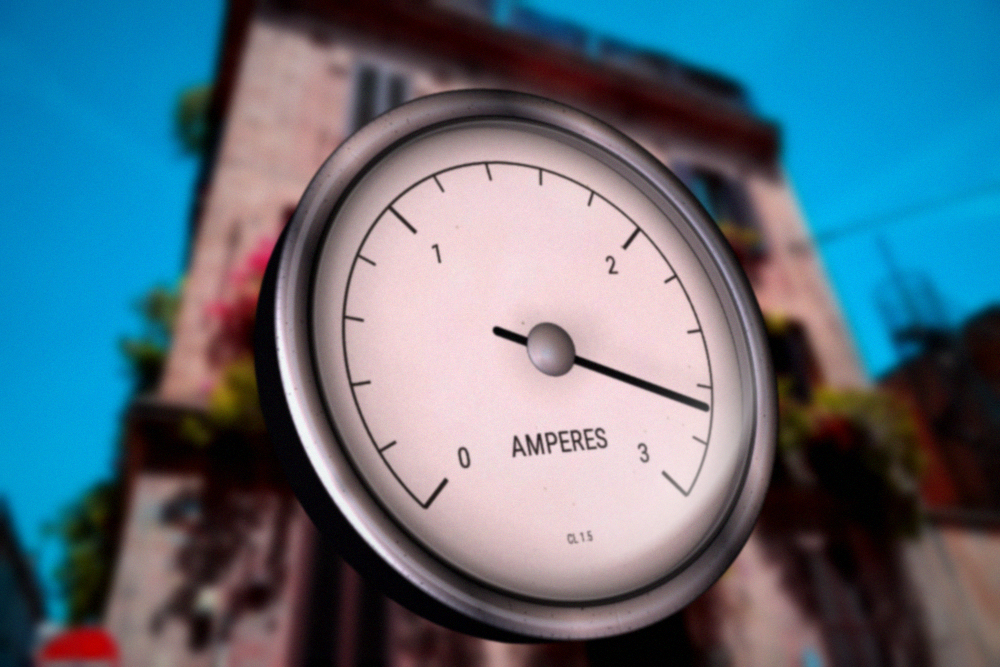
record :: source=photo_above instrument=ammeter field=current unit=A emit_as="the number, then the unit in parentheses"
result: 2.7 (A)
